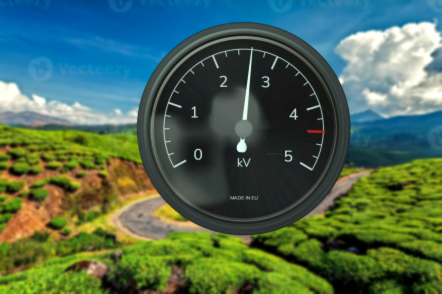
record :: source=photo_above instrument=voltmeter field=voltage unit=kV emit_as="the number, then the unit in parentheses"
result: 2.6 (kV)
